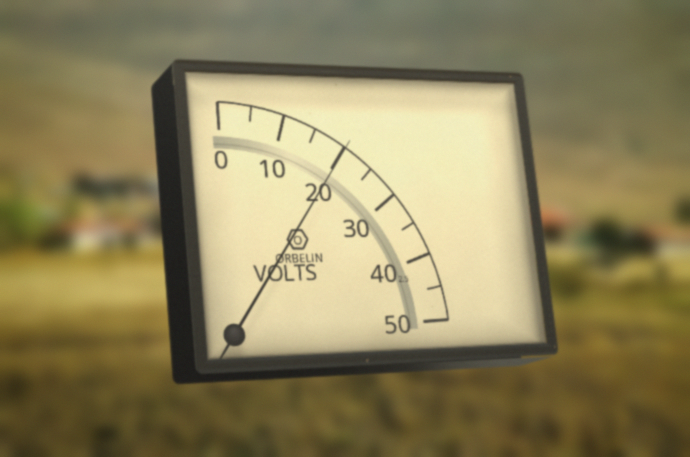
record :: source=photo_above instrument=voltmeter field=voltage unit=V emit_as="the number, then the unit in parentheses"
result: 20 (V)
